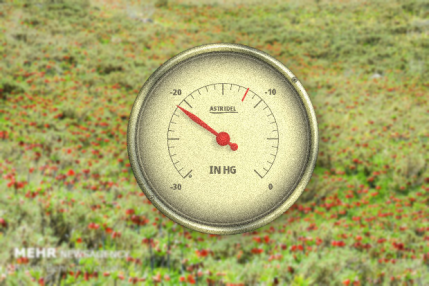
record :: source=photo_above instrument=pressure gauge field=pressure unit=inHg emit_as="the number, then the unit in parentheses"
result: -21 (inHg)
